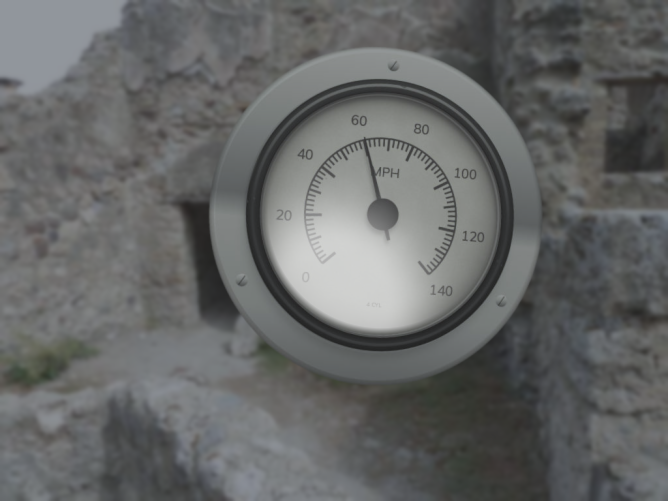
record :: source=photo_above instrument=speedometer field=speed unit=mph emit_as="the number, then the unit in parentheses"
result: 60 (mph)
